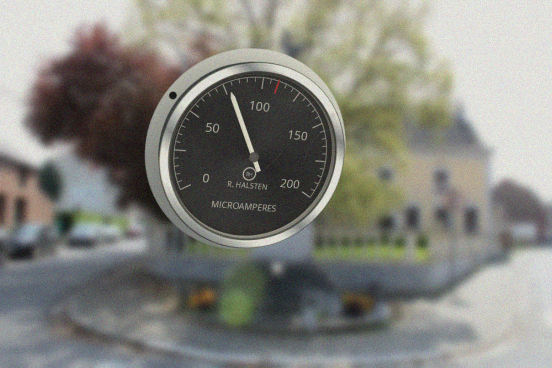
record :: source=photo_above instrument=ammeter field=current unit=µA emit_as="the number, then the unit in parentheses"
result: 77.5 (µA)
